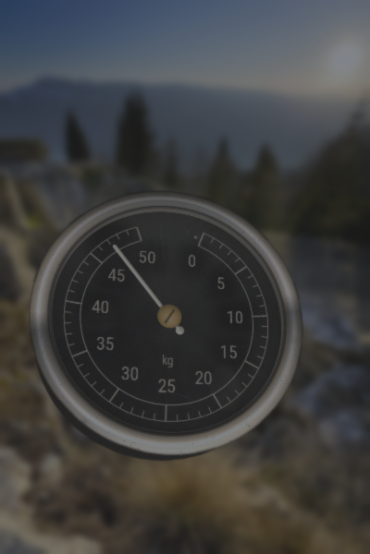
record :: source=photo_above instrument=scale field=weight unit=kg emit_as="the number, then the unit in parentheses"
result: 47 (kg)
